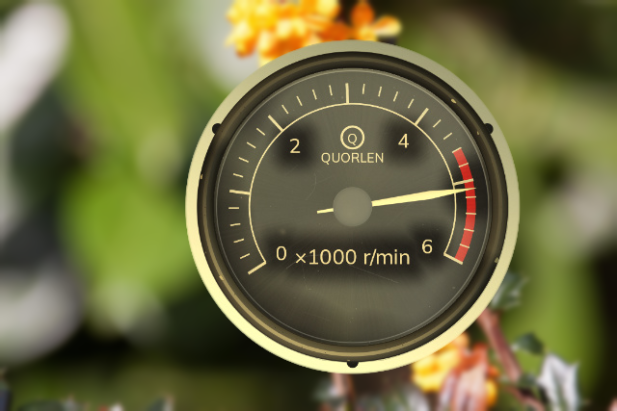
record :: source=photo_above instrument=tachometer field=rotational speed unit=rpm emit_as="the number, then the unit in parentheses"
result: 5100 (rpm)
